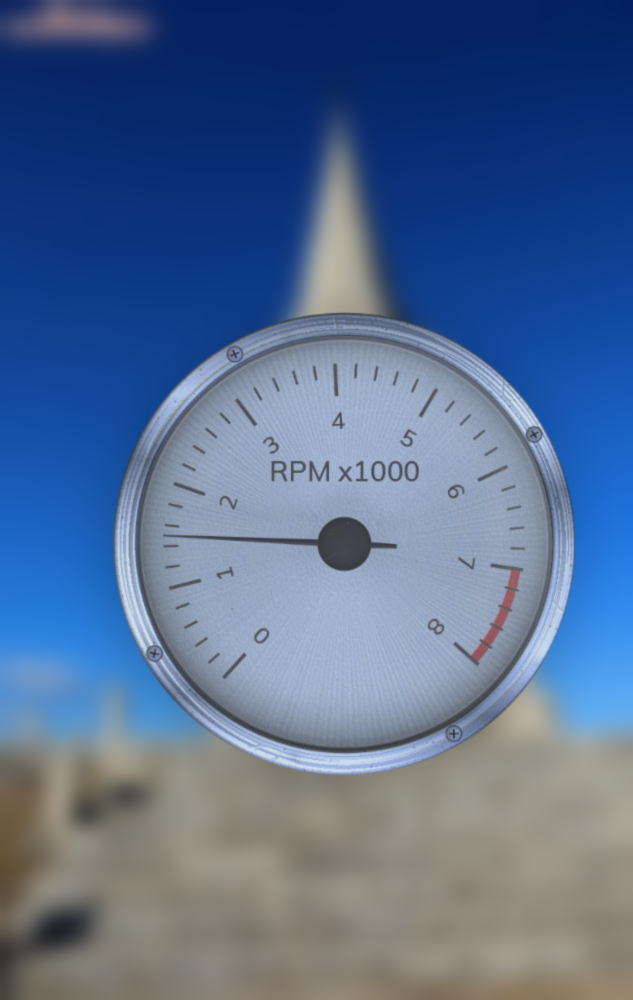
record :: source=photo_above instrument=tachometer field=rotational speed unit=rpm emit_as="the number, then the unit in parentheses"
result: 1500 (rpm)
